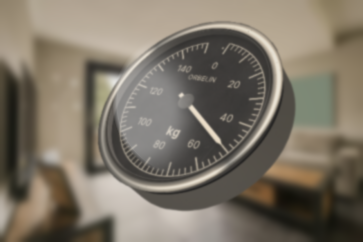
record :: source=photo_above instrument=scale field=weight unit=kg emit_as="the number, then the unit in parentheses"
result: 50 (kg)
